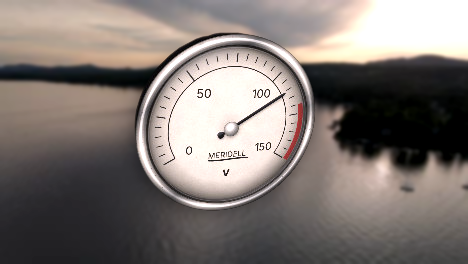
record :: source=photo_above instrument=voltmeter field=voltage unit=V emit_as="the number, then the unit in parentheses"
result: 110 (V)
